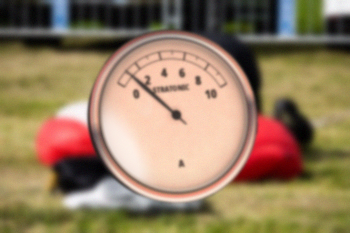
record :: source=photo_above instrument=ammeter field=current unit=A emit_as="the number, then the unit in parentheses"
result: 1 (A)
